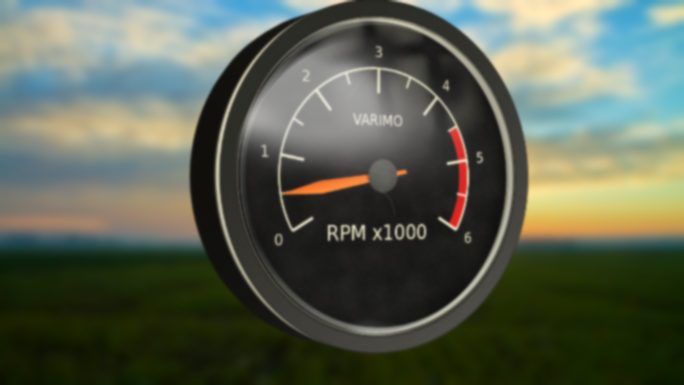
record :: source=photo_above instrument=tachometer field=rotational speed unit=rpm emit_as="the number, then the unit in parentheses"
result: 500 (rpm)
